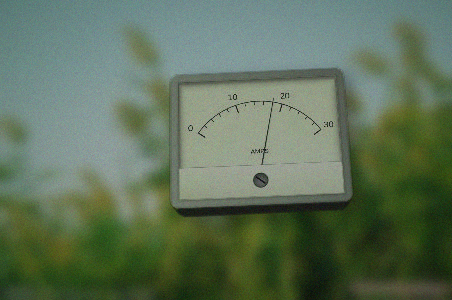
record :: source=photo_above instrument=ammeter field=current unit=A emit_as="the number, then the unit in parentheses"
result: 18 (A)
